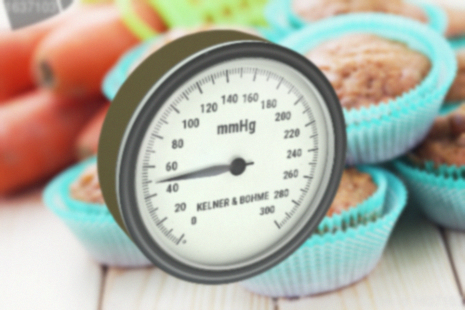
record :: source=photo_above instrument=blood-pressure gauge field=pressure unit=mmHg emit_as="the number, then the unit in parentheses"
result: 50 (mmHg)
